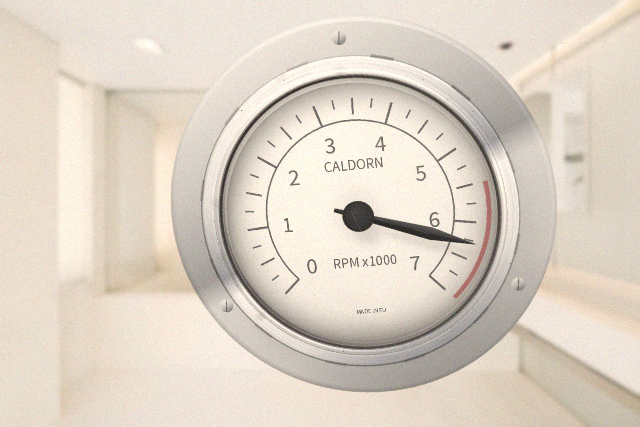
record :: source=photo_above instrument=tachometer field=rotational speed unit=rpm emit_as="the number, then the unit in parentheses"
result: 6250 (rpm)
